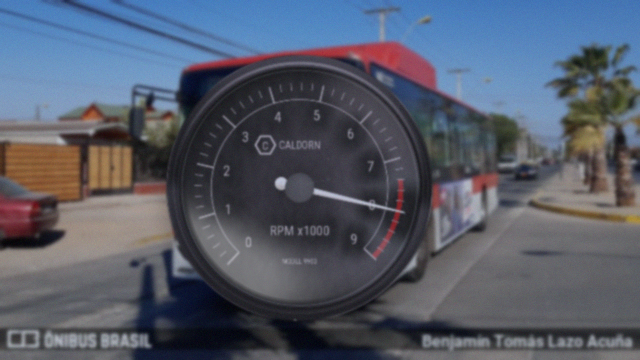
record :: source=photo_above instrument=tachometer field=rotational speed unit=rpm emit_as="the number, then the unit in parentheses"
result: 8000 (rpm)
